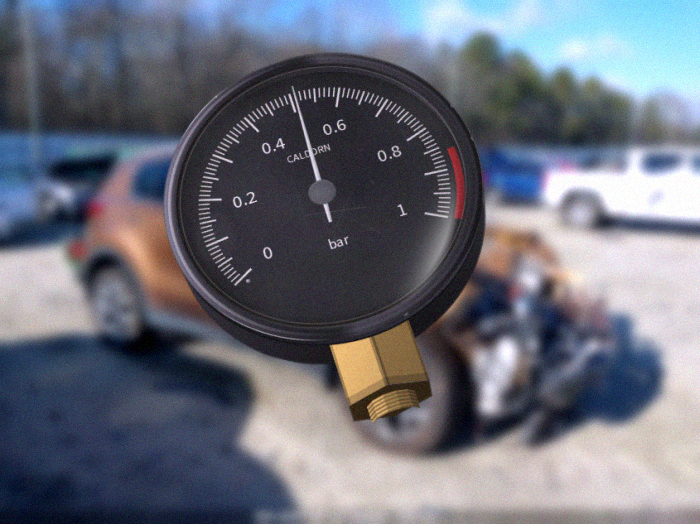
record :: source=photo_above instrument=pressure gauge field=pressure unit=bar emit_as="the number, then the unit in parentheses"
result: 0.51 (bar)
